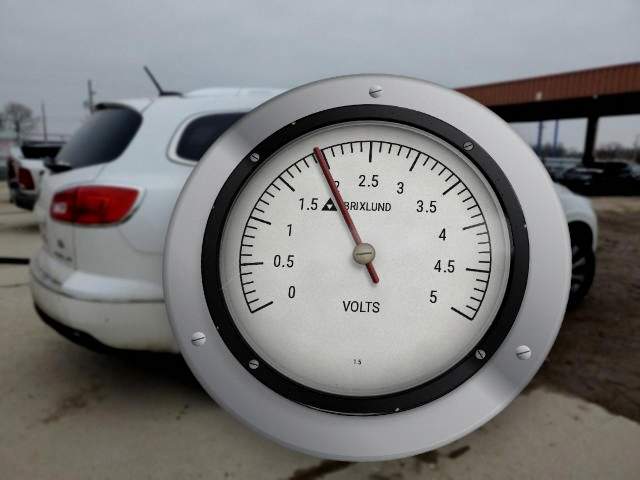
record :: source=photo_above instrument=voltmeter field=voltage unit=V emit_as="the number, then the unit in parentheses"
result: 1.95 (V)
